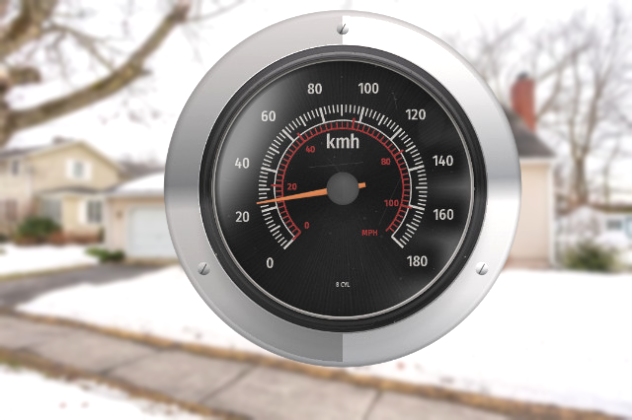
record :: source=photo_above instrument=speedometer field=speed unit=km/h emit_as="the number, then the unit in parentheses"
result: 24 (km/h)
